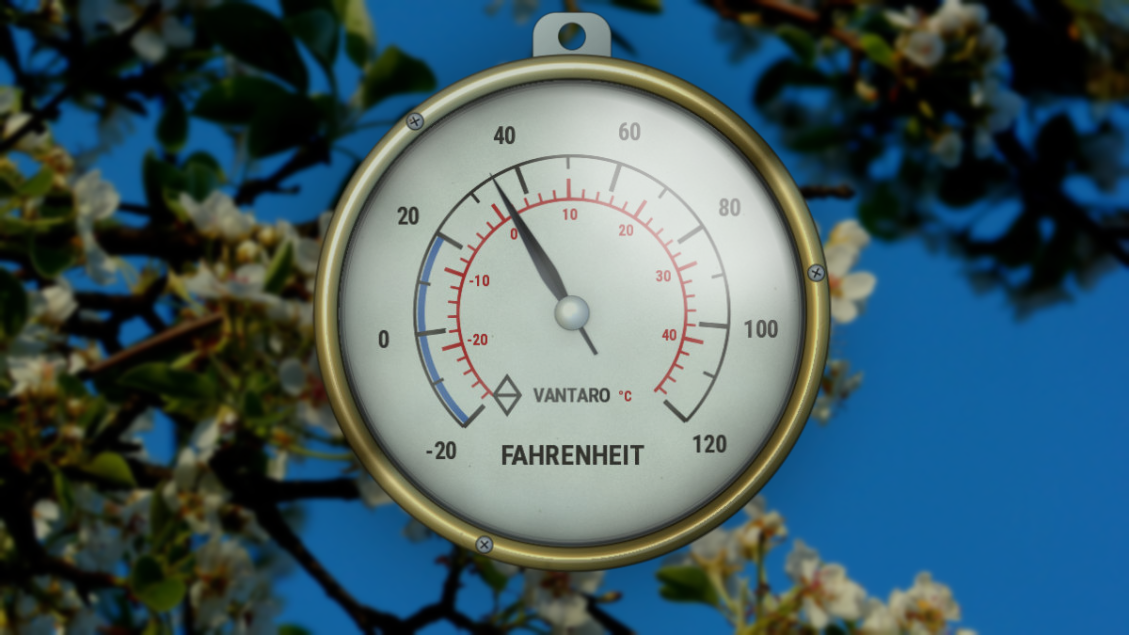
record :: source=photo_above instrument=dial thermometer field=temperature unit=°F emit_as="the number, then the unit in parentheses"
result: 35 (°F)
